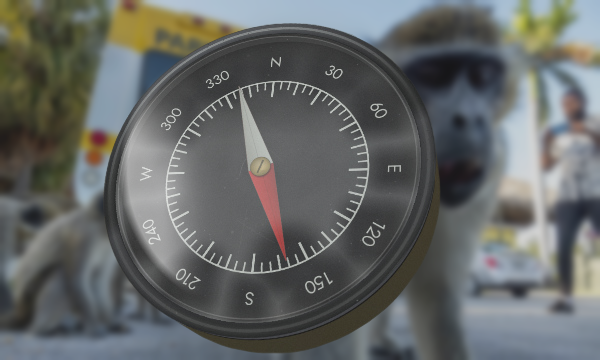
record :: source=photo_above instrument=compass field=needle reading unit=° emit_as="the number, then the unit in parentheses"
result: 160 (°)
